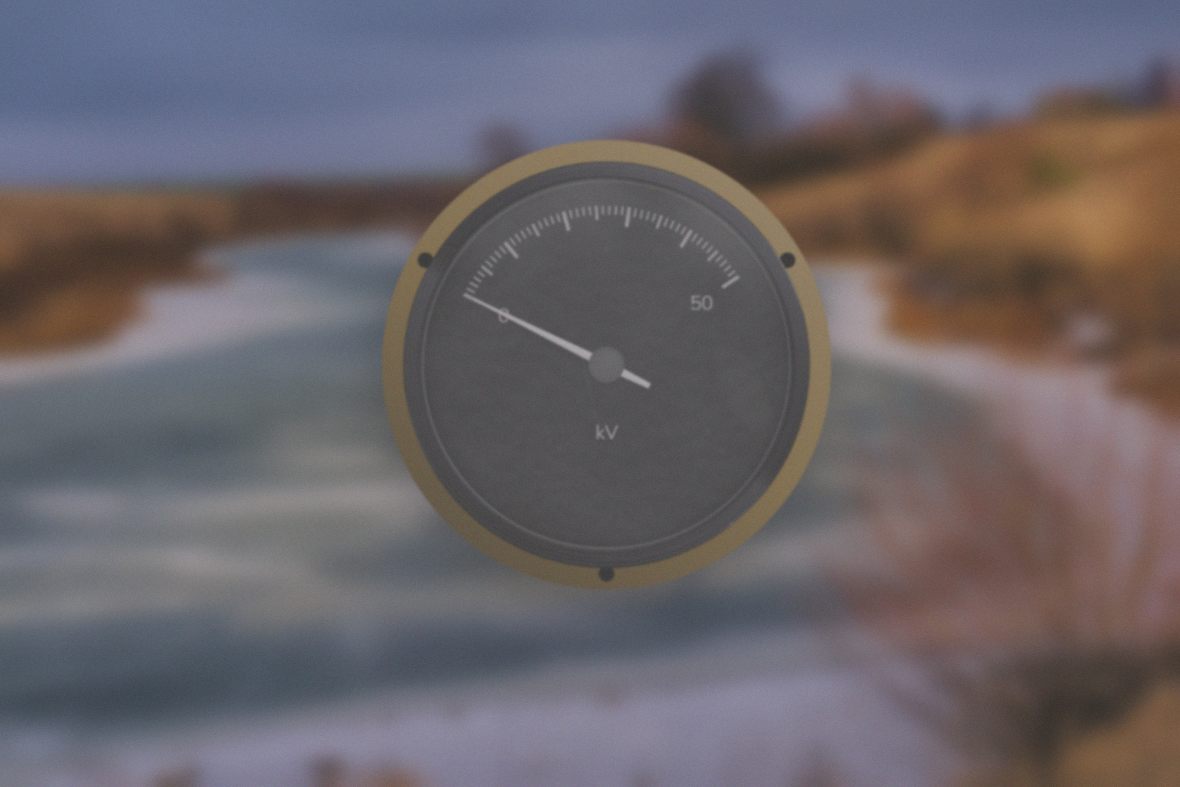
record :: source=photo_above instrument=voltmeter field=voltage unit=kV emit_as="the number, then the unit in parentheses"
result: 0 (kV)
